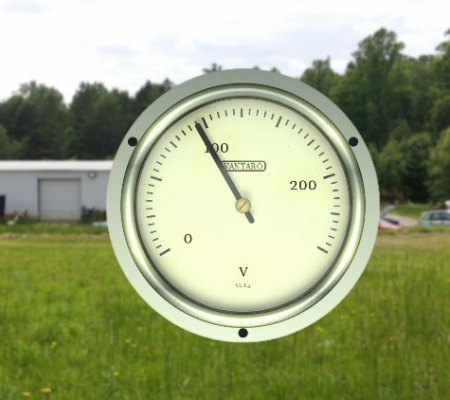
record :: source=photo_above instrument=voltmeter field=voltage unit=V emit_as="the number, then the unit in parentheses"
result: 95 (V)
